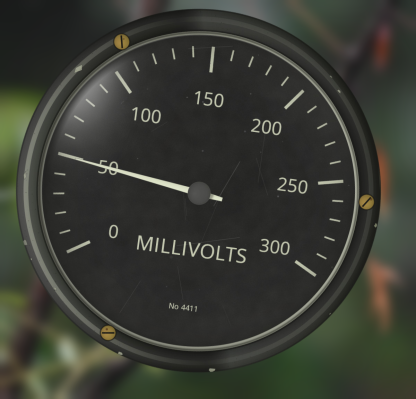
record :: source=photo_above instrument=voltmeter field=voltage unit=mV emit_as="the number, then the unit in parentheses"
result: 50 (mV)
